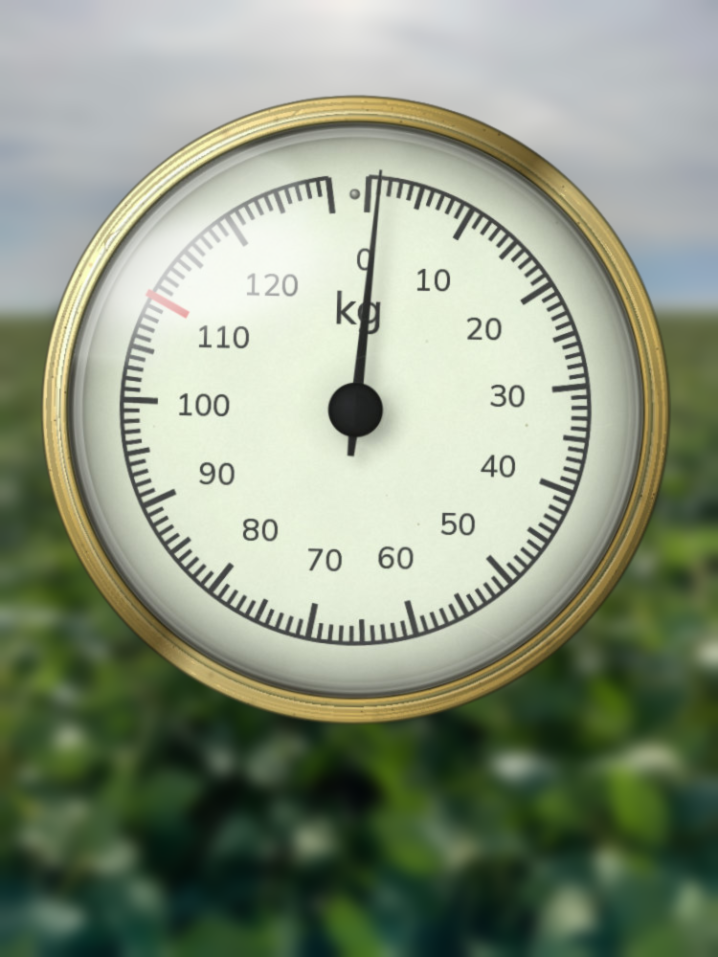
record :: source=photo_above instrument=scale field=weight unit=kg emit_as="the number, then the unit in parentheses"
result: 1 (kg)
